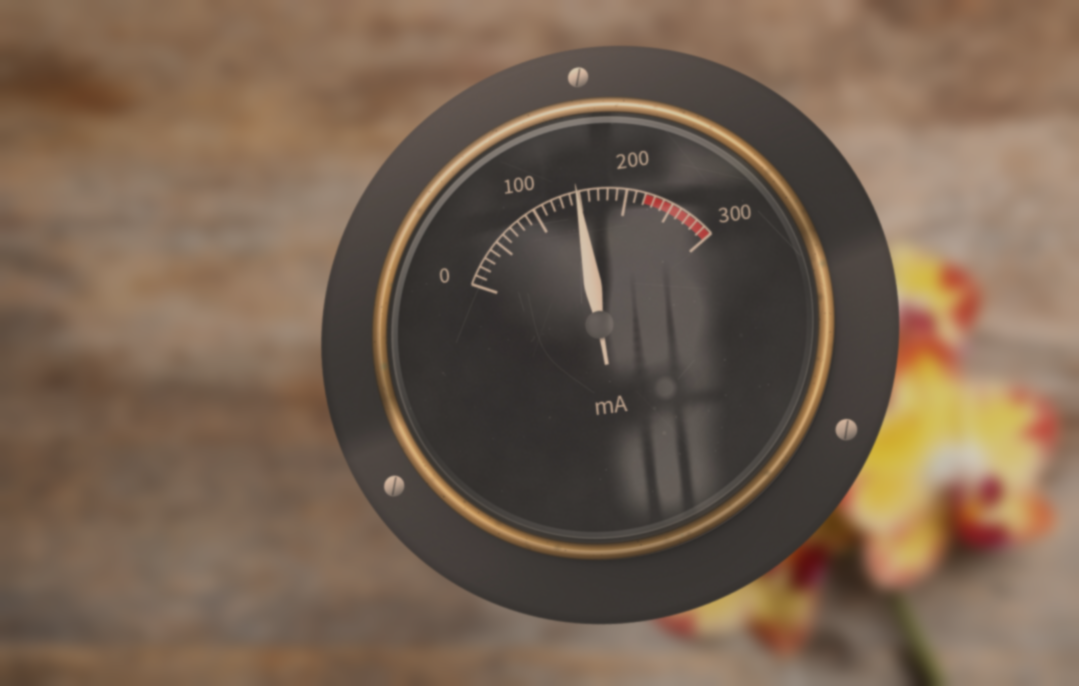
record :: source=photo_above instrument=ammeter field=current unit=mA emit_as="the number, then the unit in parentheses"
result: 150 (mA)
